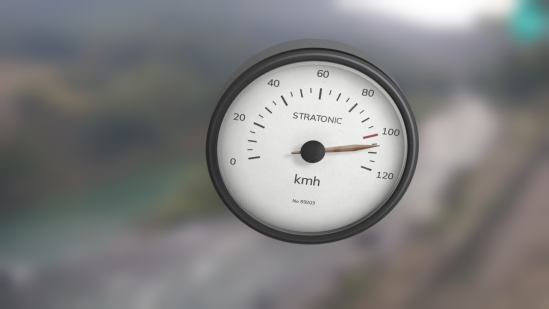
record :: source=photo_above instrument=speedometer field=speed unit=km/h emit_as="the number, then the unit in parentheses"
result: 105 (km/h)
